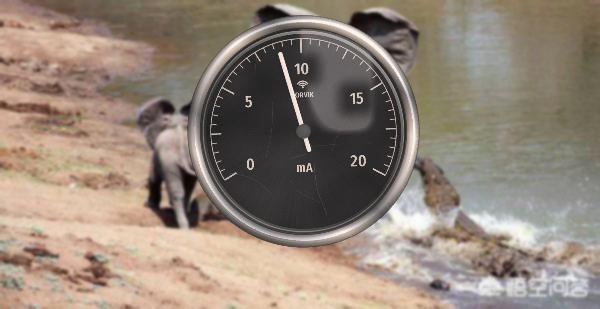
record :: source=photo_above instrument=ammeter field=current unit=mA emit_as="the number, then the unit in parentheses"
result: 8.75 (mA)
